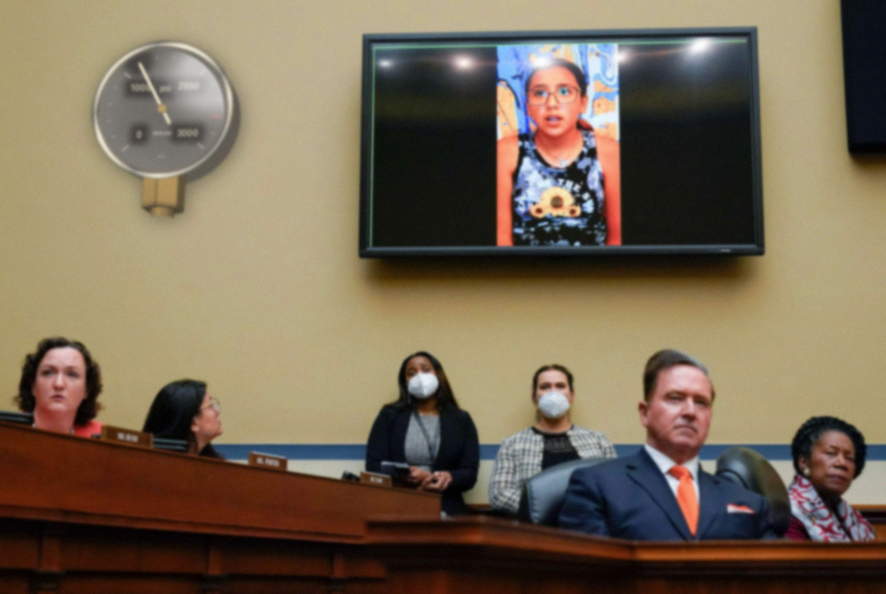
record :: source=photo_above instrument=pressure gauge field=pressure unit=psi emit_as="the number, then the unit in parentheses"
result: 1200 (psi)
